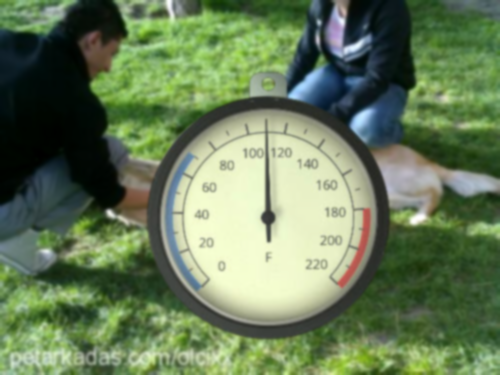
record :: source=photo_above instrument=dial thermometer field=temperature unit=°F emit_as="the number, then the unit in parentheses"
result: 110 (°F)
